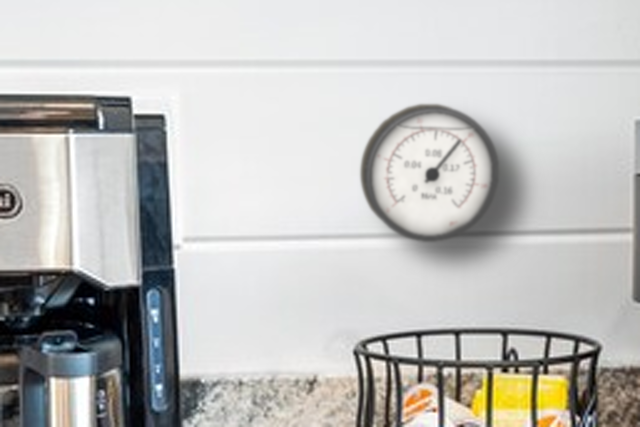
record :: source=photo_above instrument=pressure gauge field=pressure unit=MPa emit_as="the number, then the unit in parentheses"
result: 0.1 (MPa)
